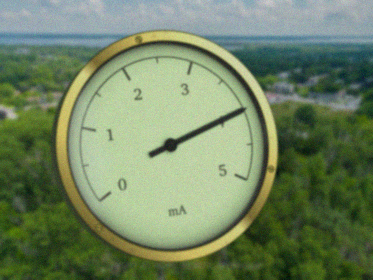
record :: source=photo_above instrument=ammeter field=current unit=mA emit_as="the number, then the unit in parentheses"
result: 4 (mA)
